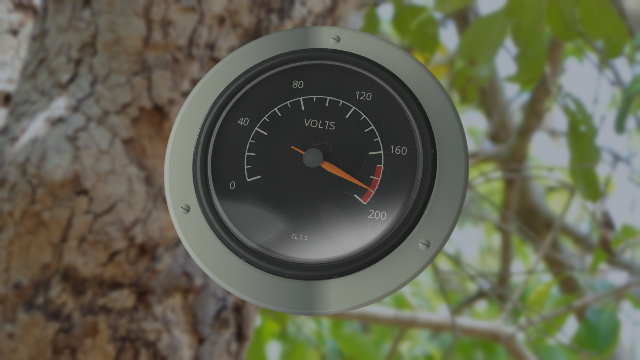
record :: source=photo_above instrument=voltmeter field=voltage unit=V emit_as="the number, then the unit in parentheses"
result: 190 (V)
